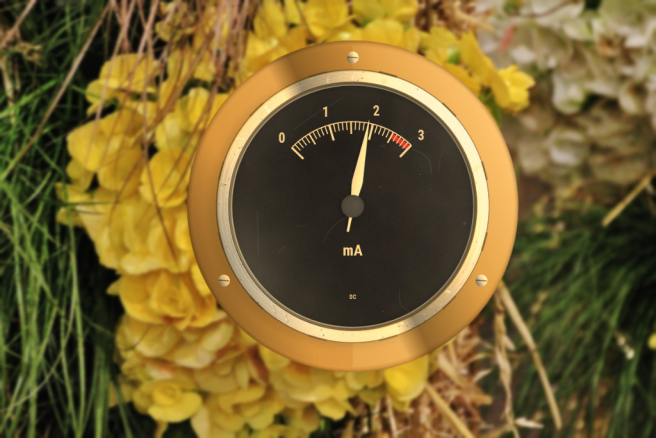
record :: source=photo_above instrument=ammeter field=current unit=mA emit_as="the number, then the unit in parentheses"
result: 1.9 (mA)
